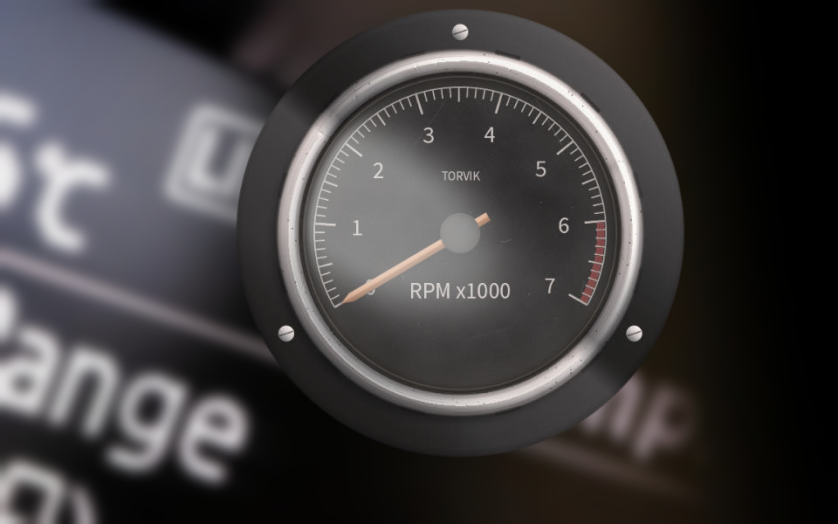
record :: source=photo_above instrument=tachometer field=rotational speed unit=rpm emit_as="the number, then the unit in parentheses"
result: 0 (rpm)
